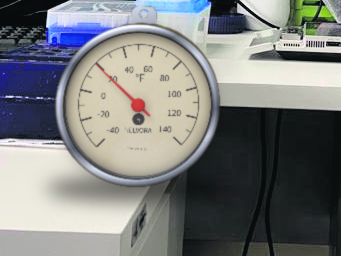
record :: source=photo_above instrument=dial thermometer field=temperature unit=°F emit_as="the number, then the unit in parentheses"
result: 20 (°F)
